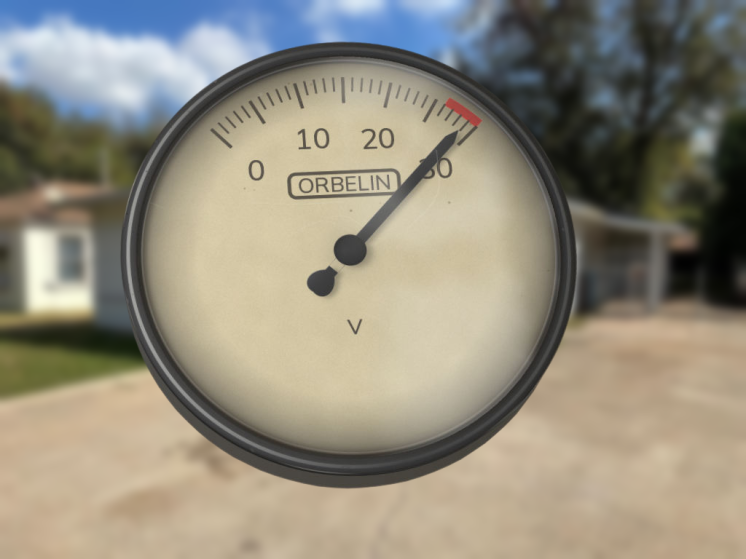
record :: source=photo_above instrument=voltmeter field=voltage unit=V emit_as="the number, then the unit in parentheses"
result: 29 (V)
